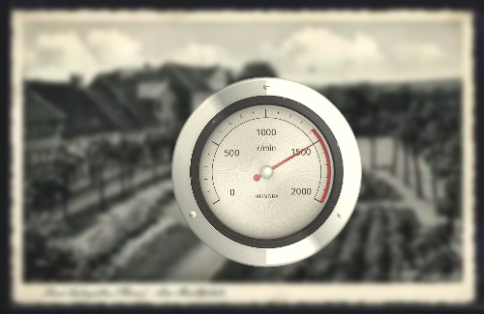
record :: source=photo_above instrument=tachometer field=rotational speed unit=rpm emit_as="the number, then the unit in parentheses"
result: 1500 (rpm)
